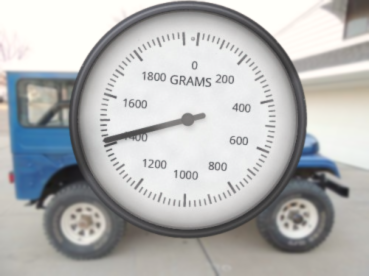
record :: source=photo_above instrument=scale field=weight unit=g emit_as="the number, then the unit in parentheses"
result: 1420 (g)
